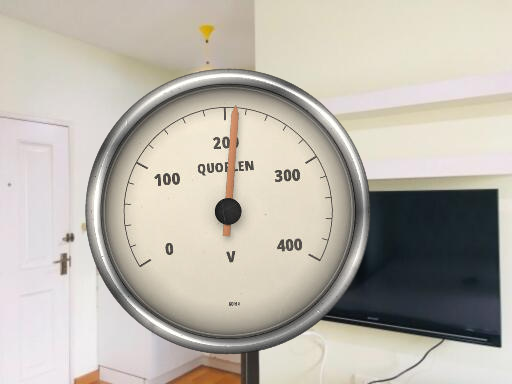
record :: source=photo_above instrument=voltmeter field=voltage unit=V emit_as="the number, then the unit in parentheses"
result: 210 (V)
